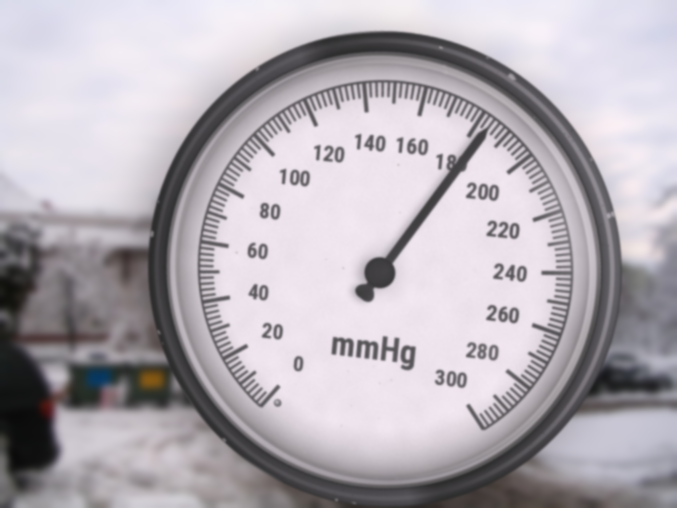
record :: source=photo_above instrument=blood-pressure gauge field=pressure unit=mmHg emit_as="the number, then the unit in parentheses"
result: 184 (mmHg)
